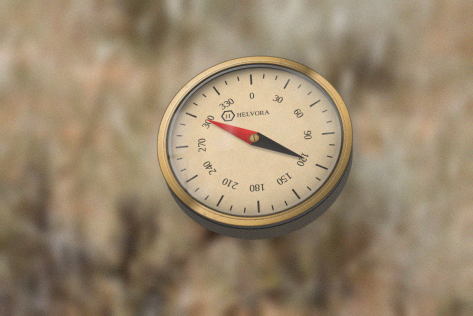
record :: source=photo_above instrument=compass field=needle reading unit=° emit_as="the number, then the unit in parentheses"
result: 300 (°)
